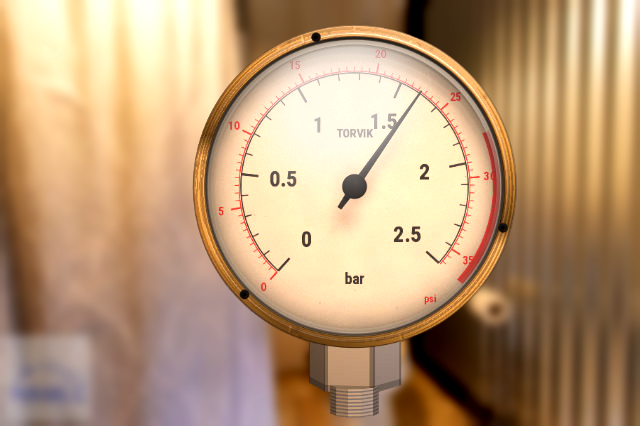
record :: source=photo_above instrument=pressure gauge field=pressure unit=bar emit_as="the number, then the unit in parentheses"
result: 1.6 (bar)
